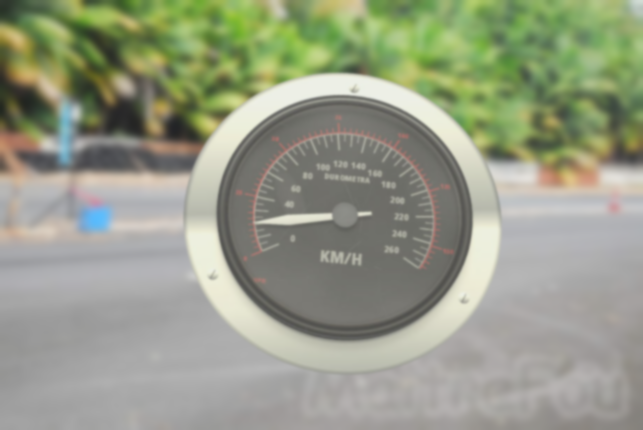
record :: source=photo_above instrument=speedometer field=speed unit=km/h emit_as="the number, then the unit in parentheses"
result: 20 (km/h)
